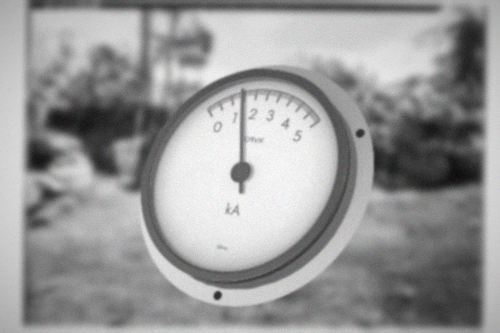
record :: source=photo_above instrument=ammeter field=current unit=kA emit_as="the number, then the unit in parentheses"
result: 1.5 (kA)
